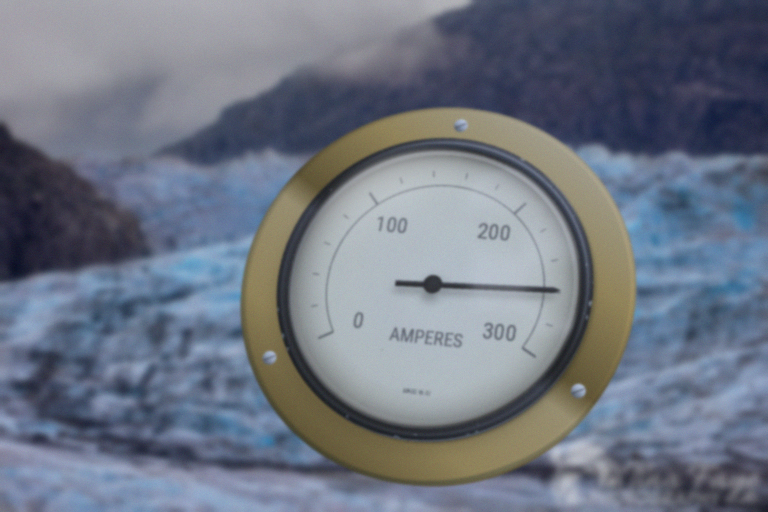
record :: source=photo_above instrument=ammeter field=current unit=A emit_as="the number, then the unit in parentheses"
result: 260 (A)
